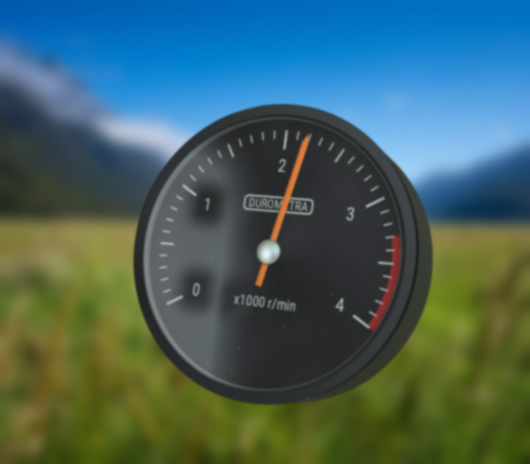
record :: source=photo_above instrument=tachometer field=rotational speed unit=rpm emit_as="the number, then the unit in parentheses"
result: 2200 (rpm)
